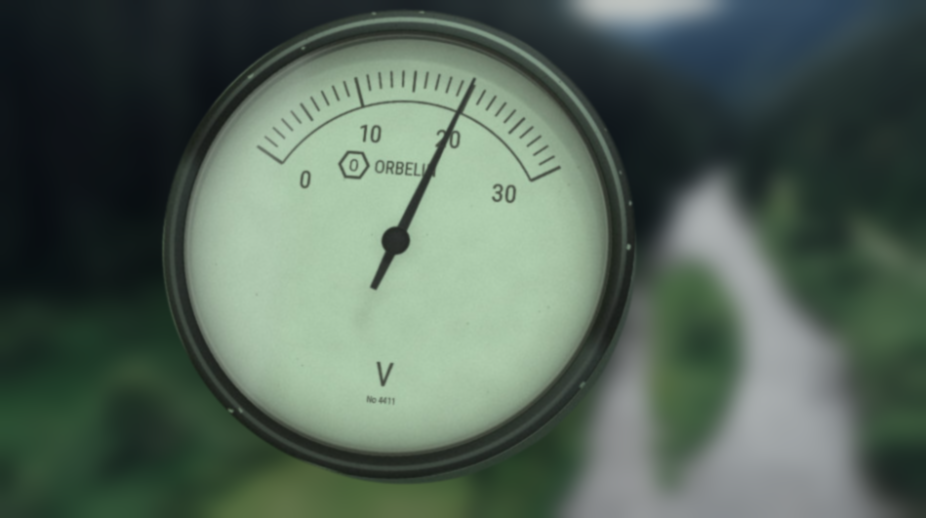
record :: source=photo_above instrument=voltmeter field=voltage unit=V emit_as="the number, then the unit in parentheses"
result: 20 (V)
